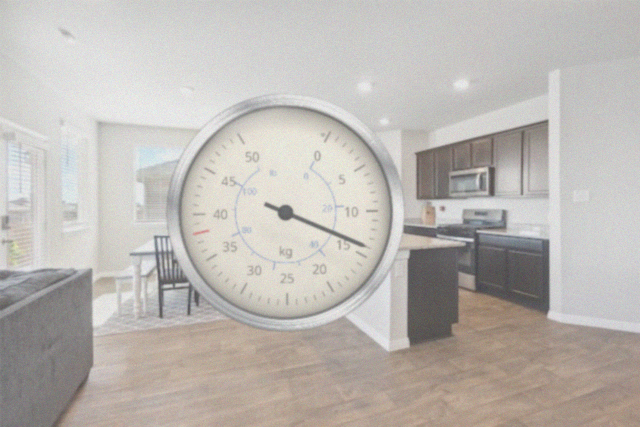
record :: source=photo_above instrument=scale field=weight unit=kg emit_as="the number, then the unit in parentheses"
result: 14 (kg)
